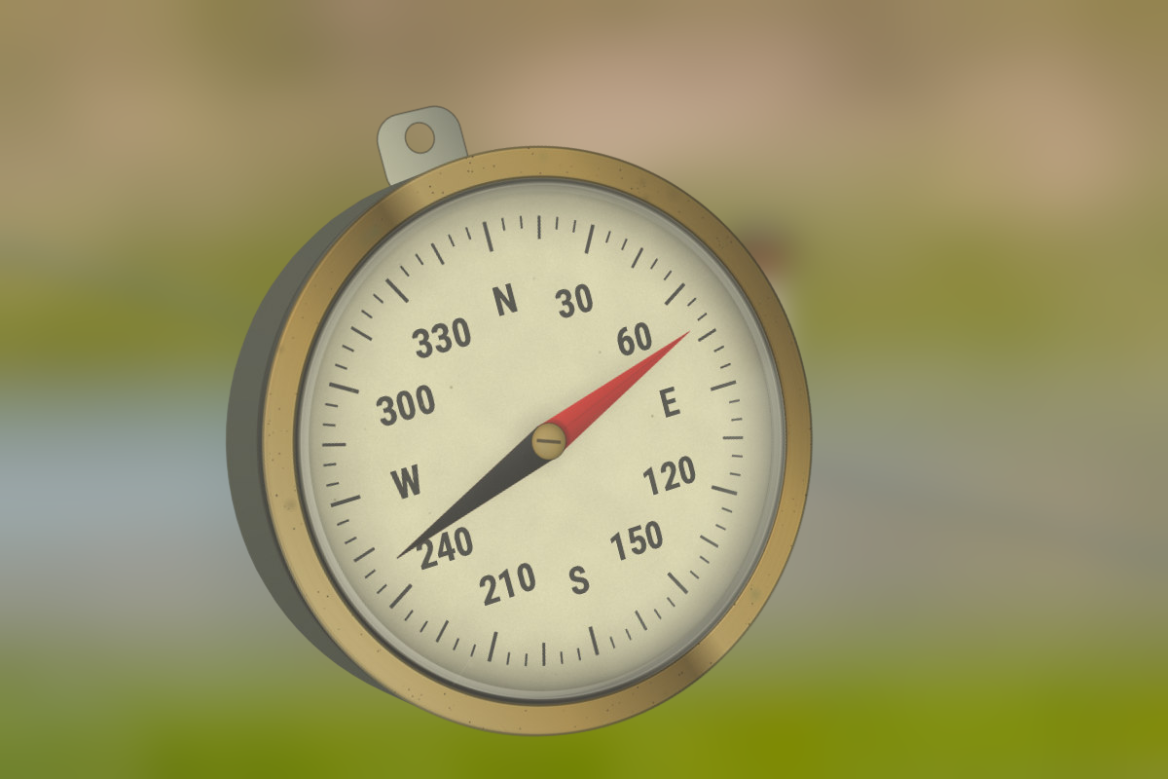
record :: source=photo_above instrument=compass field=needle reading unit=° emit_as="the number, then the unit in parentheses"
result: 70 (°)
